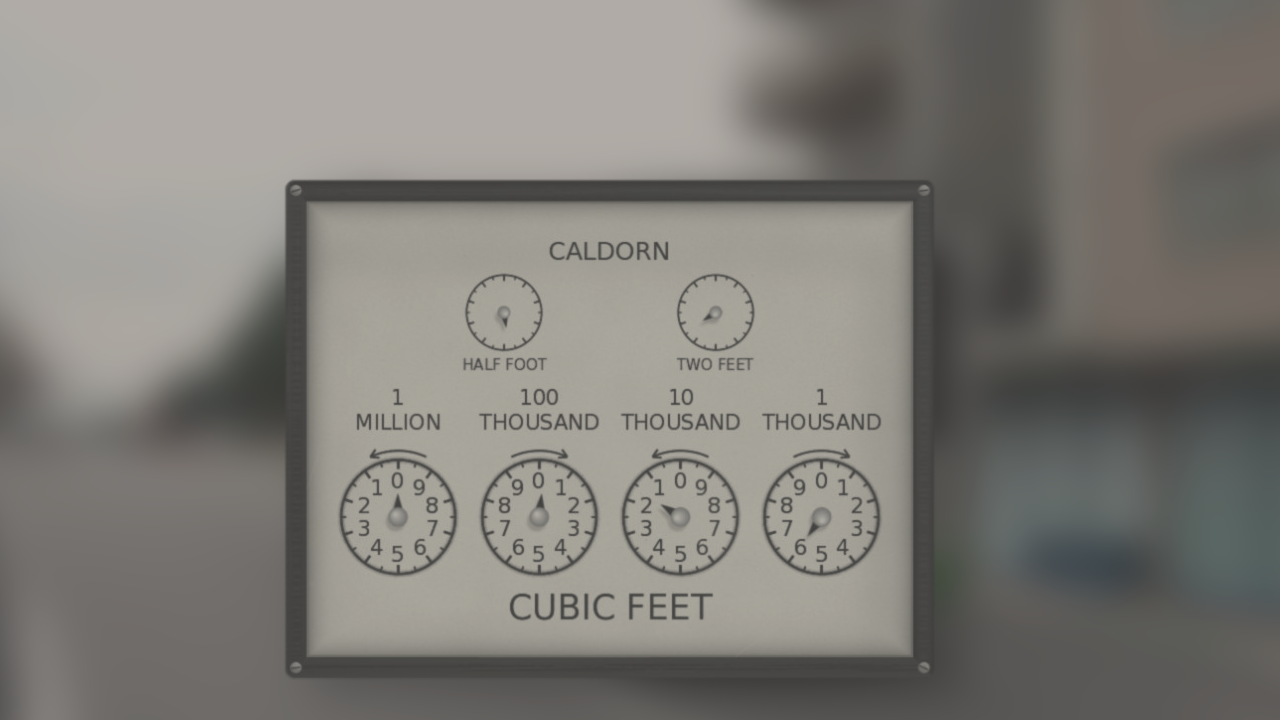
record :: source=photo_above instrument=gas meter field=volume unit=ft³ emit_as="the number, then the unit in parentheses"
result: 1600 (ft³)
